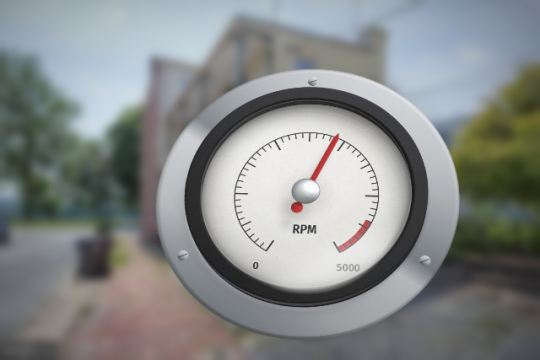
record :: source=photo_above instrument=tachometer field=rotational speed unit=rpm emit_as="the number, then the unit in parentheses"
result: 2900 (rpm)
